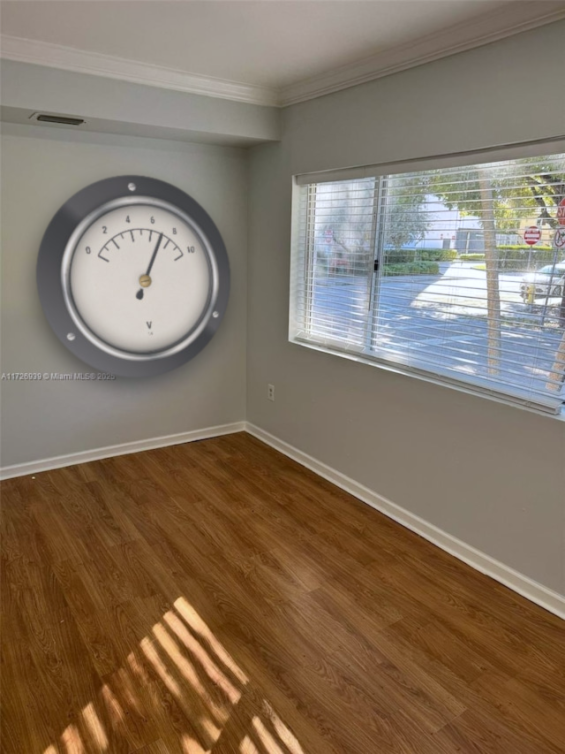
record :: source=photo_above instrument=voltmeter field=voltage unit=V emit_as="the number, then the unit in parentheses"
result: 7 (V)
